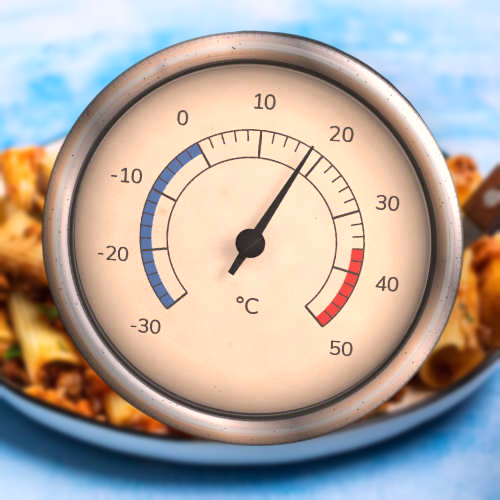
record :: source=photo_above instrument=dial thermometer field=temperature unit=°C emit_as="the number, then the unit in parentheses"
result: 18 (°C)
